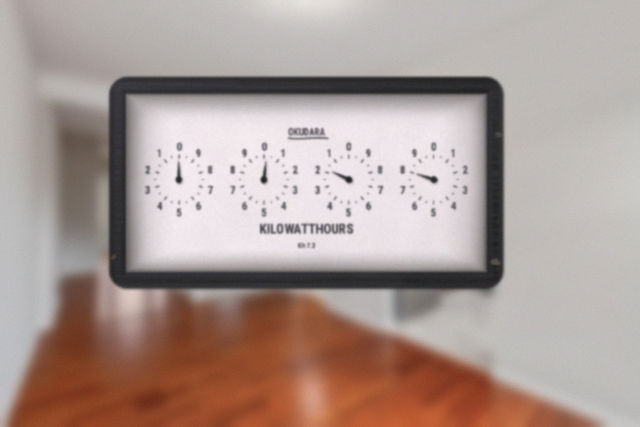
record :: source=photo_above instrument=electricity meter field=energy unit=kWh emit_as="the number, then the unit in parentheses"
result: 18 (kWh)
